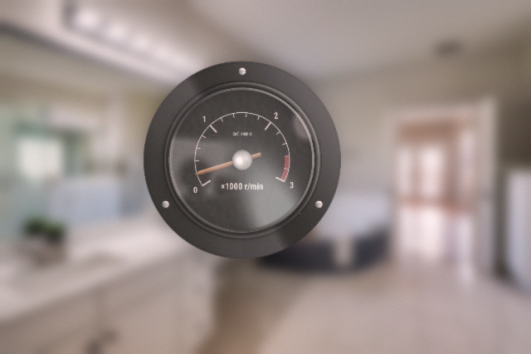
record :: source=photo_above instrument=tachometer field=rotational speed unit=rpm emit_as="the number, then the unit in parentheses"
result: 200 (rpm)
